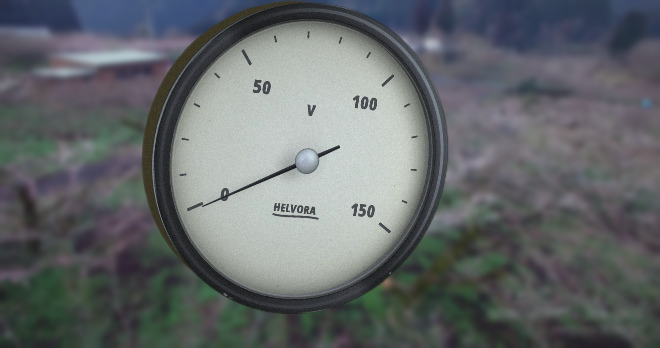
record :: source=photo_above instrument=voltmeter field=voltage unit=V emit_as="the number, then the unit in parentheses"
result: 0 (V)
